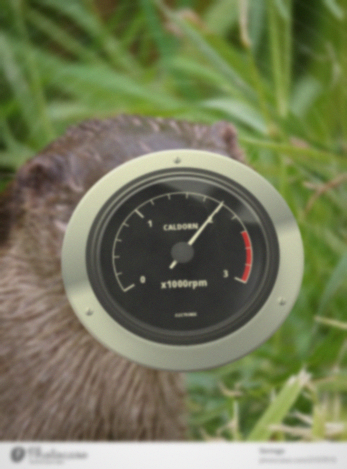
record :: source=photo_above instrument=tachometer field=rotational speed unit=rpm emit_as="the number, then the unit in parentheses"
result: 2000 (rpm)
